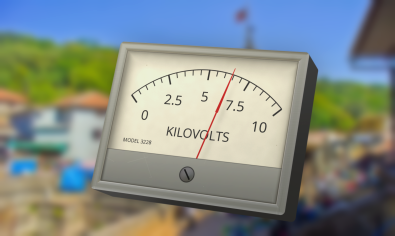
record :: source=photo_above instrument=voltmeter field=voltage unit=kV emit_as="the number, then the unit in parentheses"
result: 6.5 (kV)
